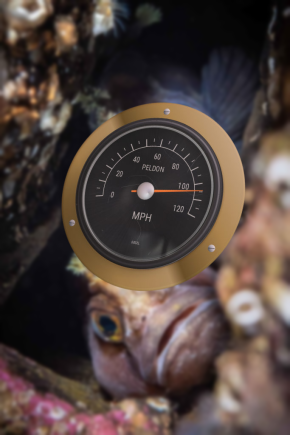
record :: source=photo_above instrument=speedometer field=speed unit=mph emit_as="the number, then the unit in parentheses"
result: 105 (mph)
